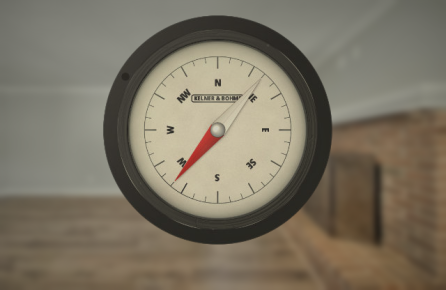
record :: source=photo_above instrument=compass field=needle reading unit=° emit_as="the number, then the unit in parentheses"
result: 220 (°)
